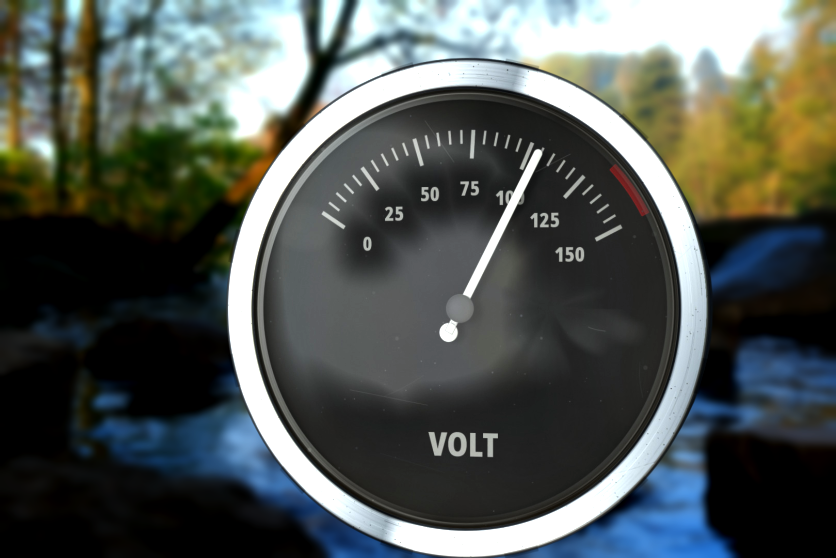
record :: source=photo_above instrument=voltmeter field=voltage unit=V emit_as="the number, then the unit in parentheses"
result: 105 (V)
